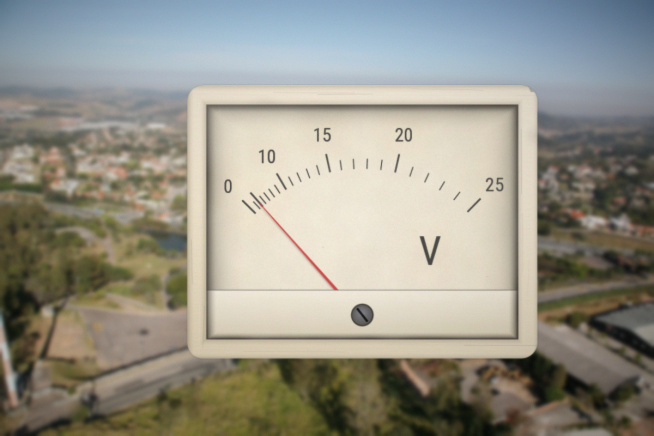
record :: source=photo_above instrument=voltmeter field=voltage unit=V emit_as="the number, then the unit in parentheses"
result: 5 (V)
